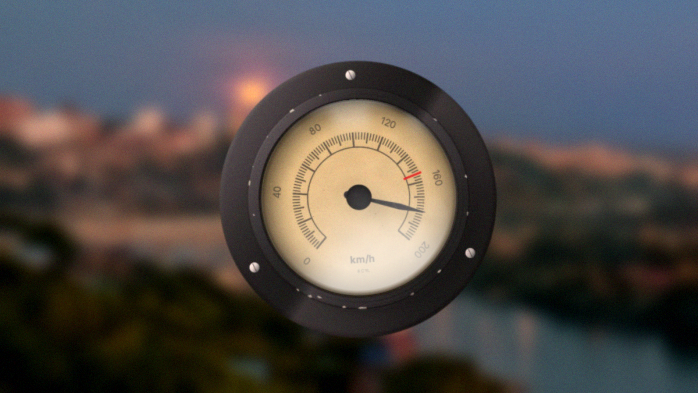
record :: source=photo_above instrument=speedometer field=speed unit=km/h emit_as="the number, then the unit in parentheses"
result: 180 (km/h)
